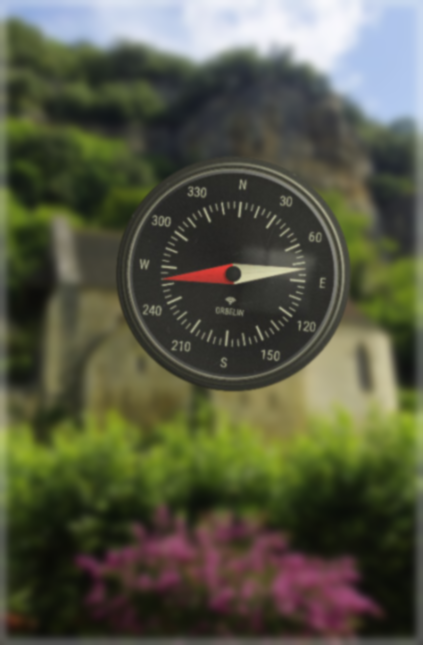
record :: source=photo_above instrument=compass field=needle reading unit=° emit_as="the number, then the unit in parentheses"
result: 260 (°)
